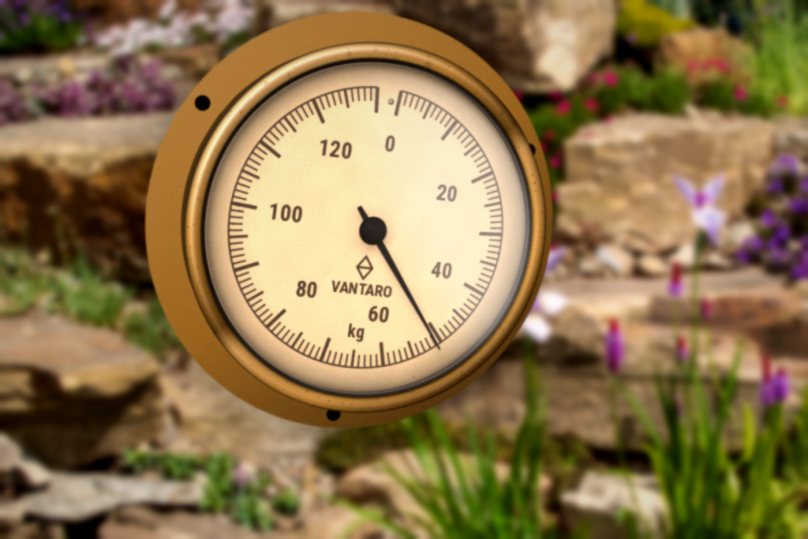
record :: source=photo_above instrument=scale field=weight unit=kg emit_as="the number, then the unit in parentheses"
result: 51 (kg)
